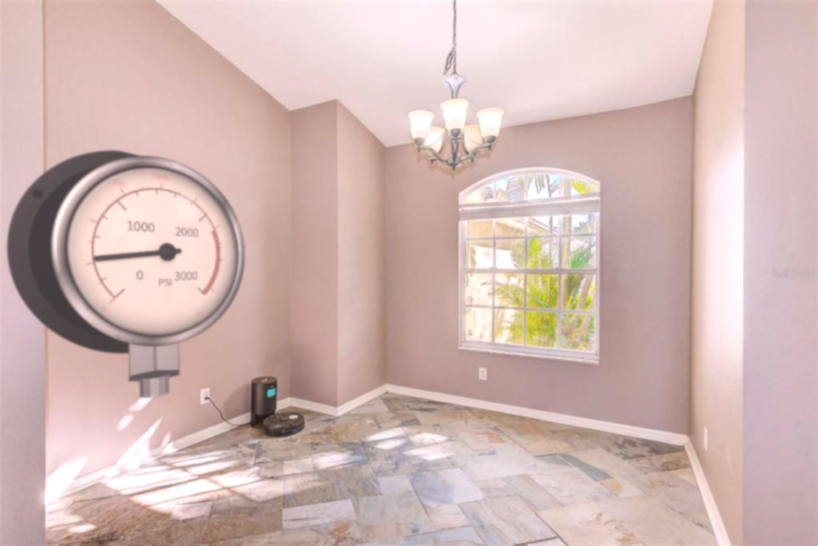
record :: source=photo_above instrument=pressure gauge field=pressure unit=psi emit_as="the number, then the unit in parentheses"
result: 400 (psi)
